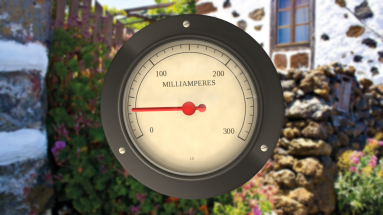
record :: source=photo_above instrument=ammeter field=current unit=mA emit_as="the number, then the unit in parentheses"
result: 35 (mA)
